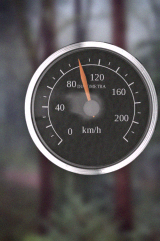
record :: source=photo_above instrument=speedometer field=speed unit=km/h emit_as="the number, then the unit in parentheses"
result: 100 (km/h)
